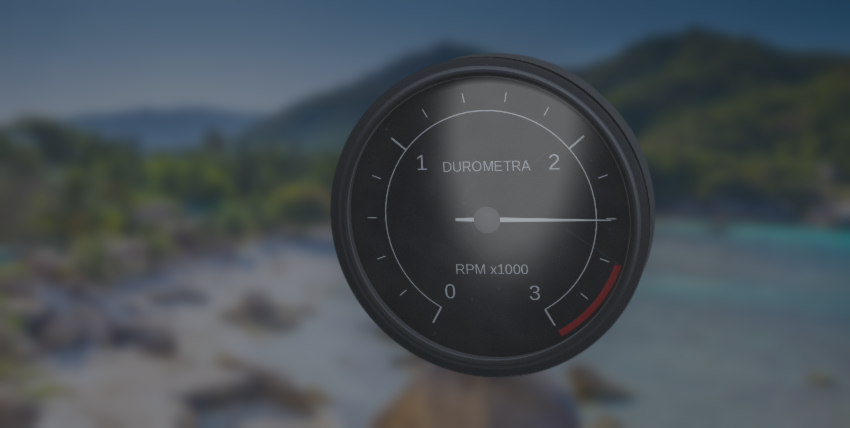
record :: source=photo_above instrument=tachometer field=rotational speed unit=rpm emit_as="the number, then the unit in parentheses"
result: 2400 (rpm)
